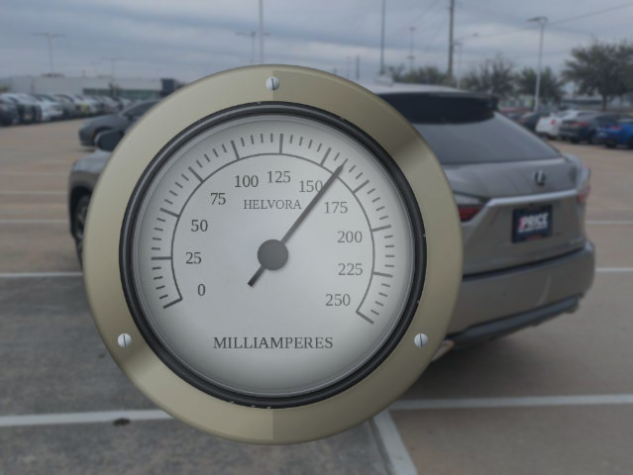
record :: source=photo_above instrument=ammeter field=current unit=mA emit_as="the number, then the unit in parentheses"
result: 160 (mA)
